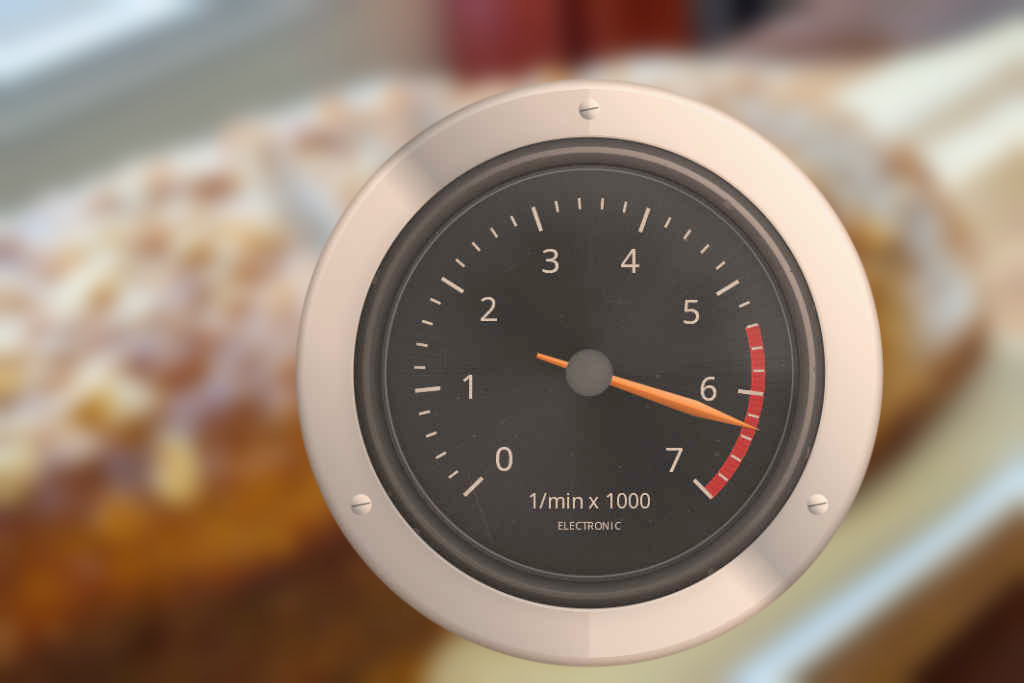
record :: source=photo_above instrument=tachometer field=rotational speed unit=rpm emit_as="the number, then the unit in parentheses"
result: 6300 (rpm)
